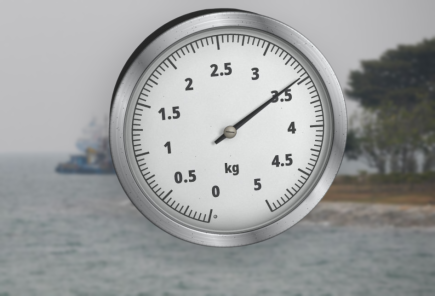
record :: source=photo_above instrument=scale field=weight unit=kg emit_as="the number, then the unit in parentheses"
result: 3.45 (kg)
